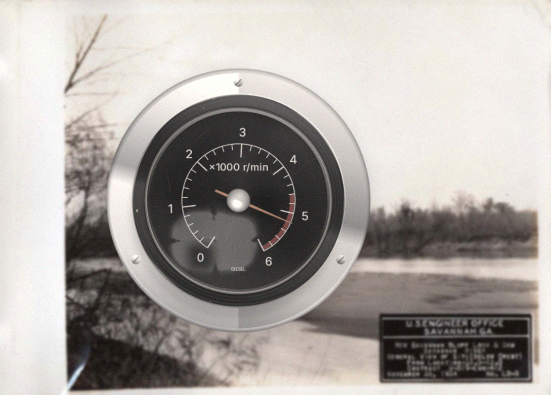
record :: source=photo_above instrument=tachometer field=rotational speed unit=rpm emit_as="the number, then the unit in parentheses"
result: 5200 (rpm)
